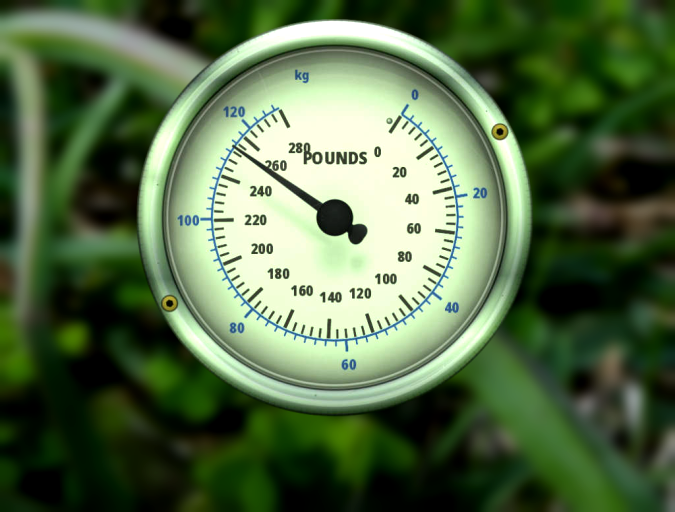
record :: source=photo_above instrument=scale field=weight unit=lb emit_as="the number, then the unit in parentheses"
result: 254 (lb)
